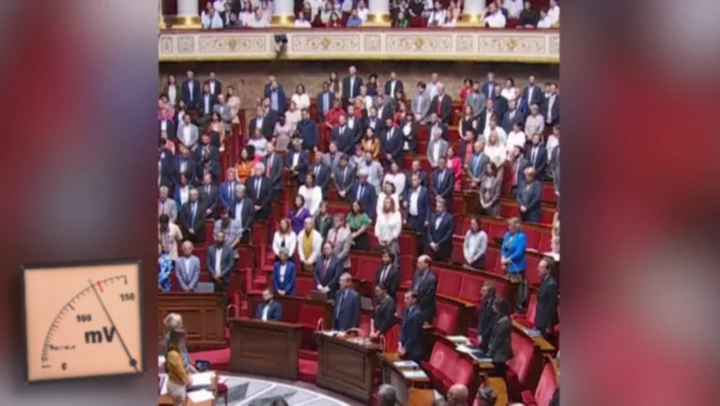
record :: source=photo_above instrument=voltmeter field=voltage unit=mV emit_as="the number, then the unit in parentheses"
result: 125 (mV)
